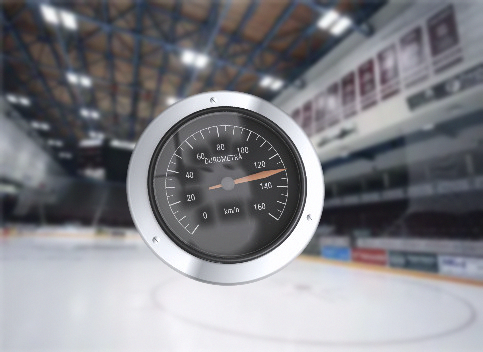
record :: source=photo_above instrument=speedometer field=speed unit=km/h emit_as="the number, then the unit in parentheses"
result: 130 (km/h)
